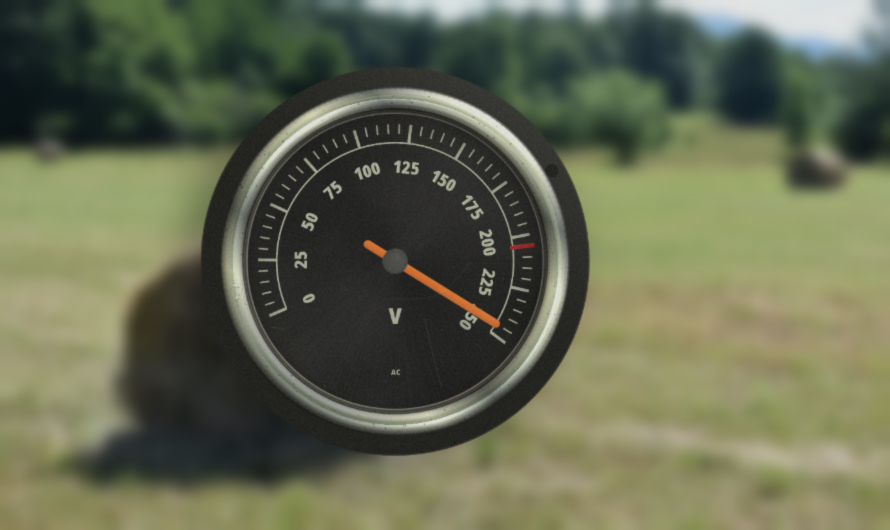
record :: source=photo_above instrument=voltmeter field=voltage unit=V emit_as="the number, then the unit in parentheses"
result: 245 (V)
